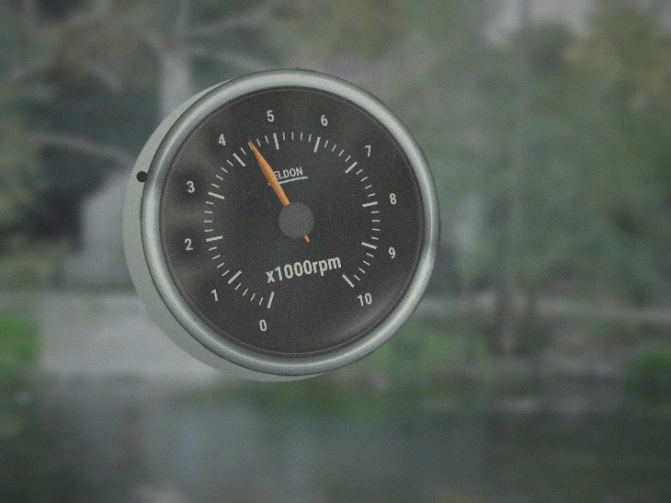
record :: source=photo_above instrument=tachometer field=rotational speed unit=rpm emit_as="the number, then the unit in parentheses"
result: 4400 (rpm)
